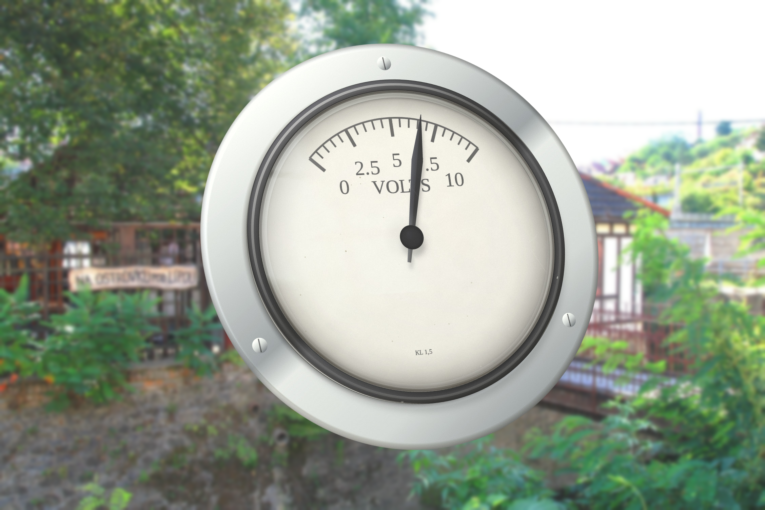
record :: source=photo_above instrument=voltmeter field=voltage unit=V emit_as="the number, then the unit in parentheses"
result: 6.5 (V)
